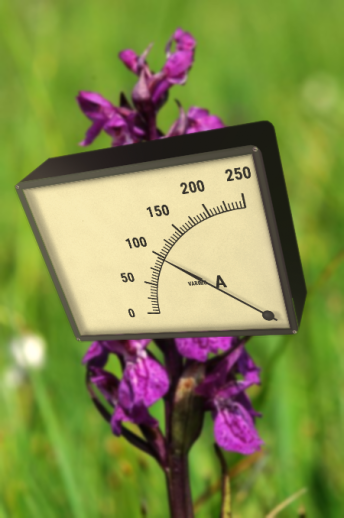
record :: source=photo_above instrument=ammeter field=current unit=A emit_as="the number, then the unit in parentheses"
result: 100 (A)
